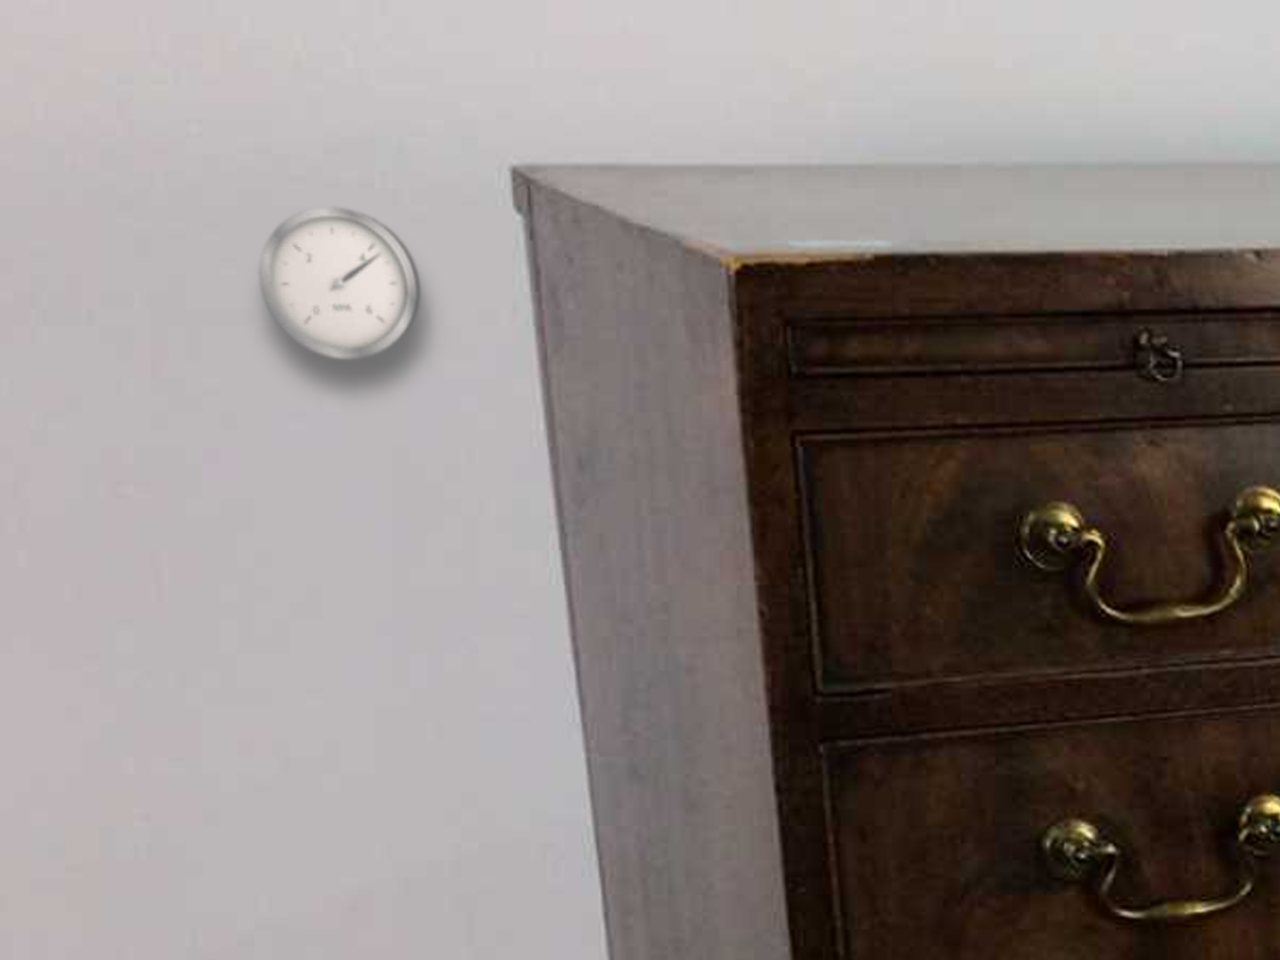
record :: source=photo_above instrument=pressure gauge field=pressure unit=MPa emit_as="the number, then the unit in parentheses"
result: 4.25 (MPa)
